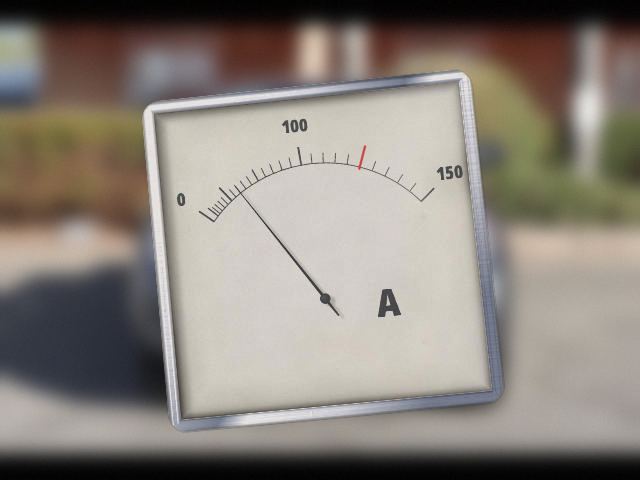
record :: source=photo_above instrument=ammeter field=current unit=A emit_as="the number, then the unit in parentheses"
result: 60 (A)
